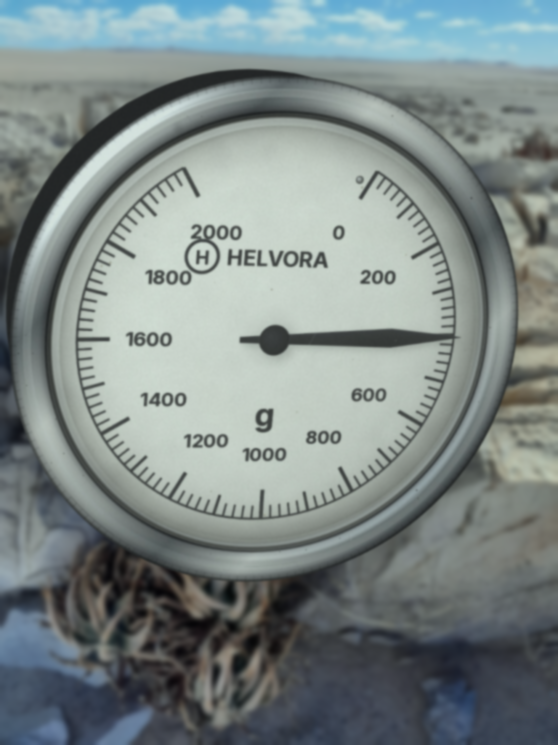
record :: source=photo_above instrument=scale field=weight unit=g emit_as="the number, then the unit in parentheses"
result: 400 (g)
